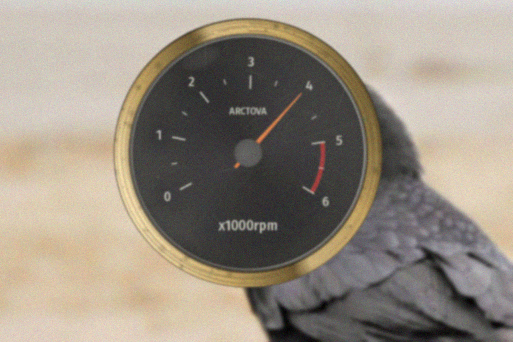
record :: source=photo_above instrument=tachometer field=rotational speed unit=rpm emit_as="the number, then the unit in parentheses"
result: 4000 (rpm)
